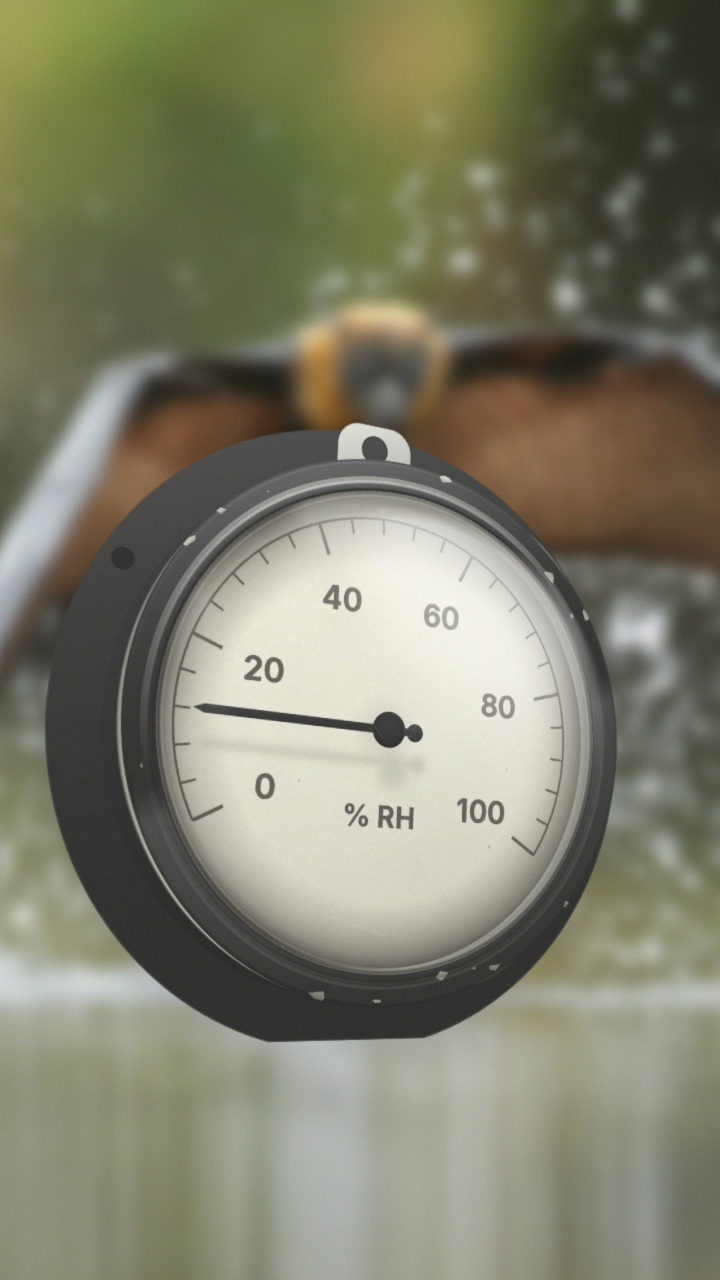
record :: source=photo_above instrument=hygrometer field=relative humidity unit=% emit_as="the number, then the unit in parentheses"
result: 12 (%)
